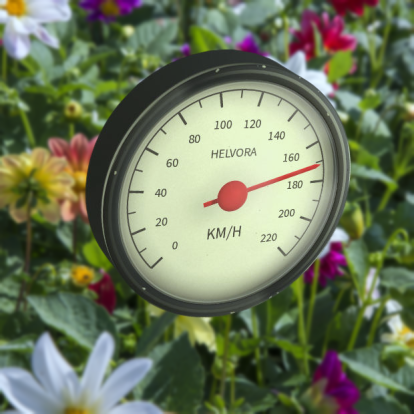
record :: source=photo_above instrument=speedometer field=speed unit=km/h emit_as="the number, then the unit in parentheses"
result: 170 (km/h)
